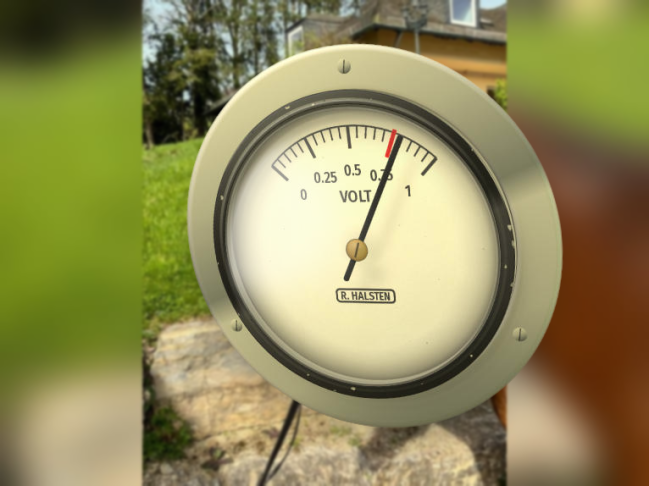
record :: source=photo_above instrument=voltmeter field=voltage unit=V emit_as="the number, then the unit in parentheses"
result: 0.8 (V)
